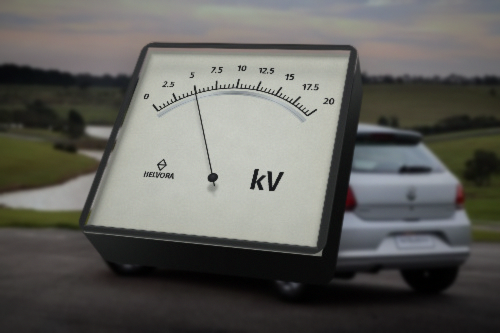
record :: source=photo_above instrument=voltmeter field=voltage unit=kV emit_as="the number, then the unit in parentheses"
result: 5 (kV)
